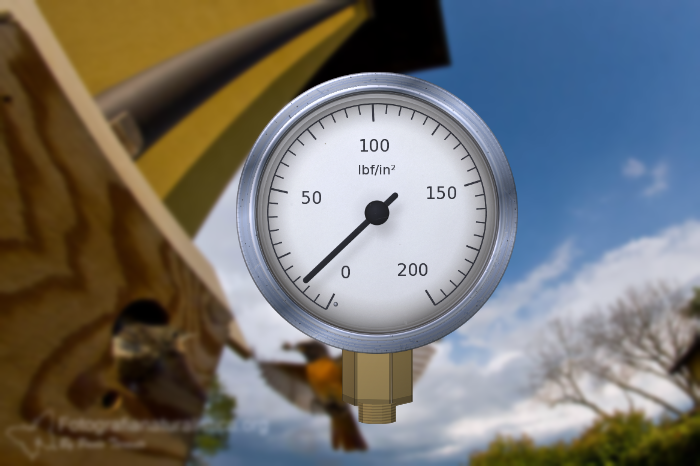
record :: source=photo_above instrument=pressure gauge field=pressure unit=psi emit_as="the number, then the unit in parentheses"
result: 12.5 (psi)
